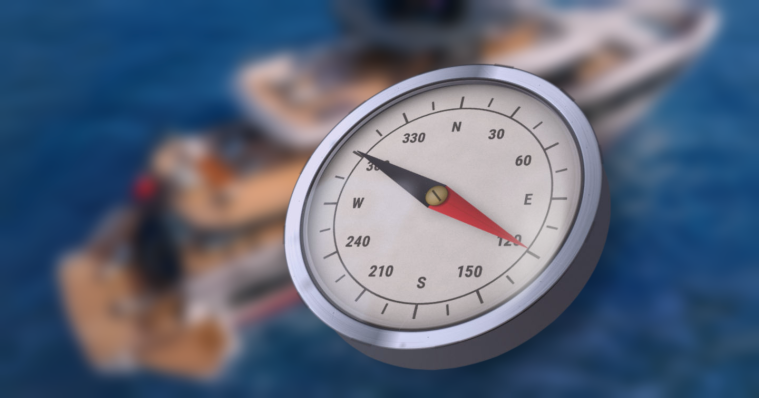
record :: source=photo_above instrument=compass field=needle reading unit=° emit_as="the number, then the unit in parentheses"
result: 120 (°)
